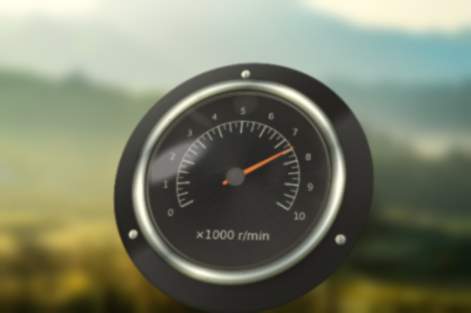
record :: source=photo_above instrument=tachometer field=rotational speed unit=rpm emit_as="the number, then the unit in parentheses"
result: 7500 (rpm)
